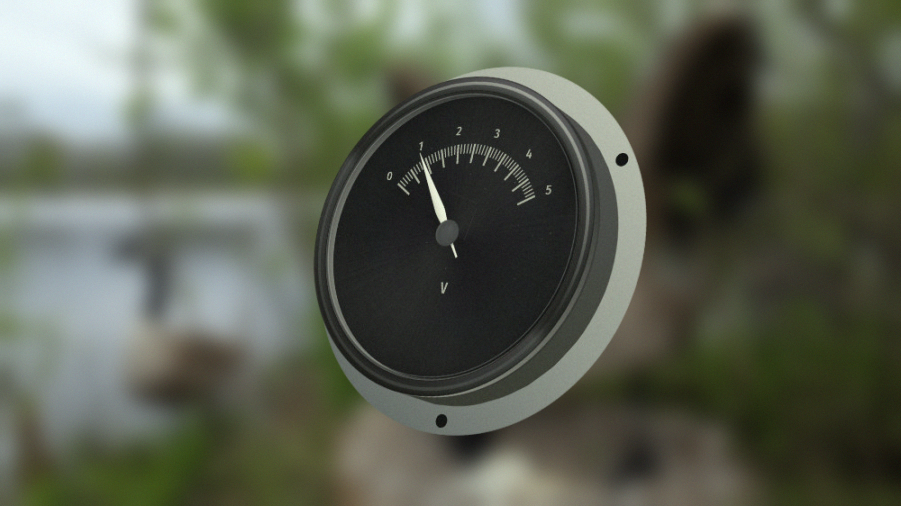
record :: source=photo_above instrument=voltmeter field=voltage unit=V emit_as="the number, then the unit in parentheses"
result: 1 (V)
